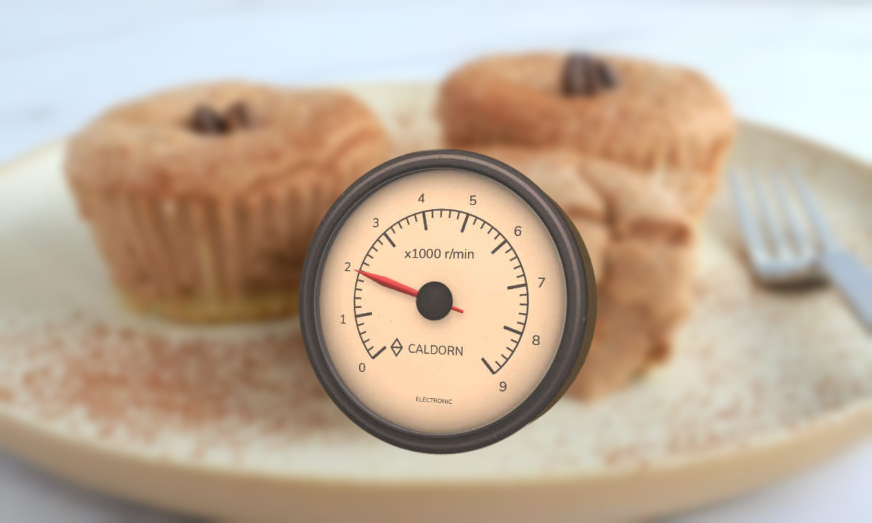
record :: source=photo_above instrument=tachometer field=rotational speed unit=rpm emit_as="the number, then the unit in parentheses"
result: 2000 (rpm)
